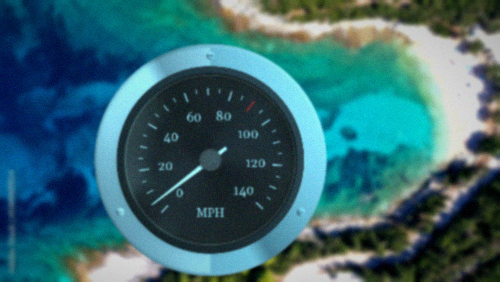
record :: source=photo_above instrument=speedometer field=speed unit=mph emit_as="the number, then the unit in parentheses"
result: 5 (mph)
